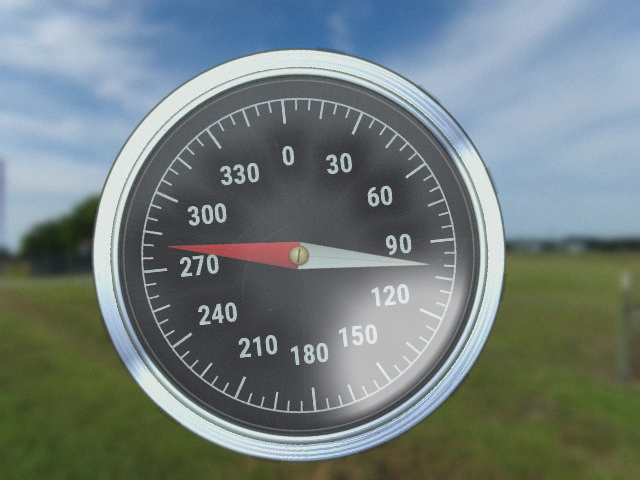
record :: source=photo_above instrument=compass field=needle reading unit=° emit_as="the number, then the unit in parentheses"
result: 280 (°)
